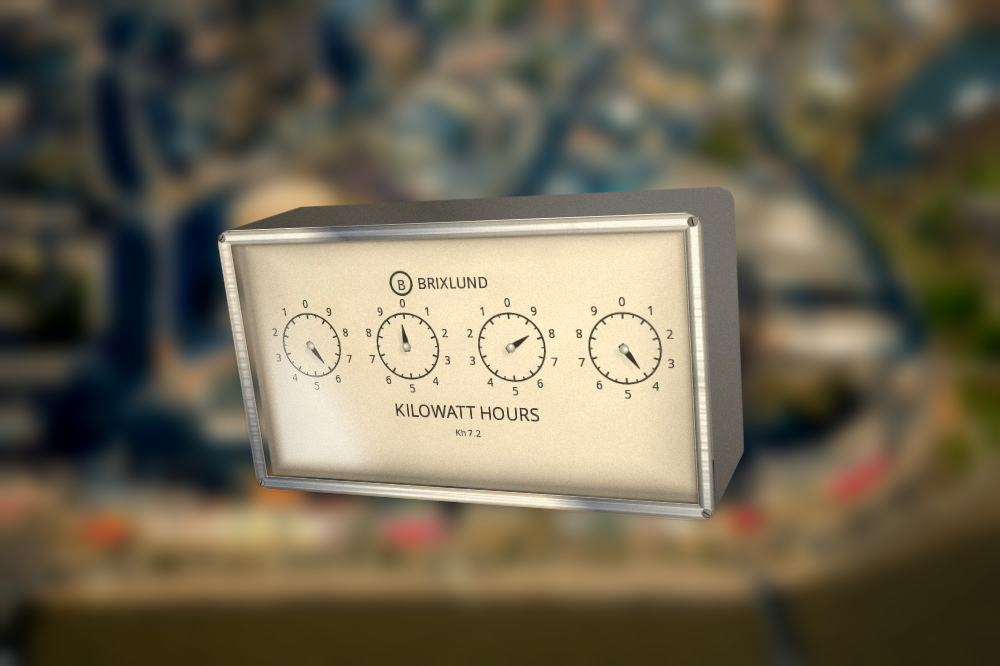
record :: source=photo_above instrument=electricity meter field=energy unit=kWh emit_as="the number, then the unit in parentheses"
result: 5984 (kWh)
